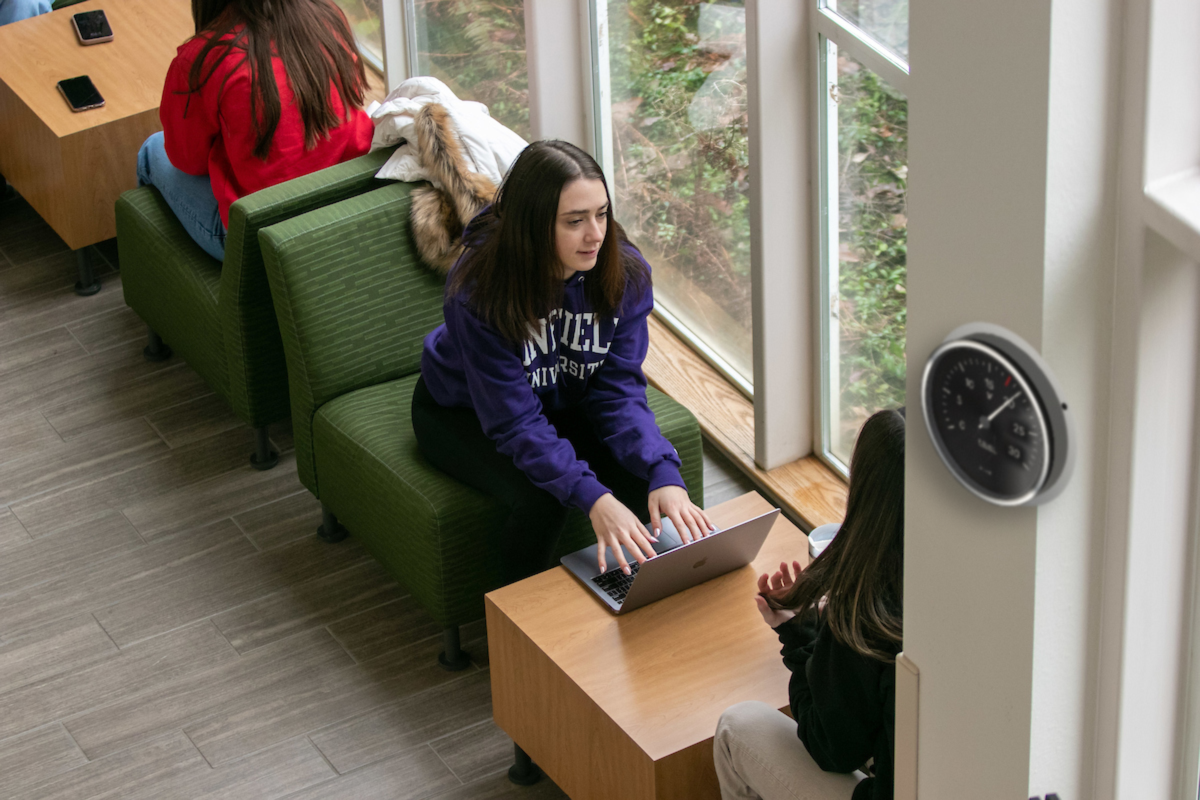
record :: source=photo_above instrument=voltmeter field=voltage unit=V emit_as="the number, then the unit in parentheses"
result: 20 (V)
